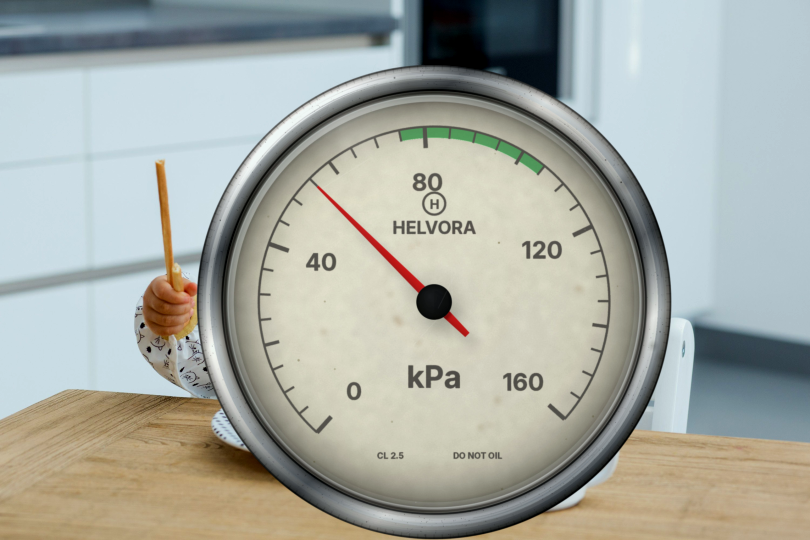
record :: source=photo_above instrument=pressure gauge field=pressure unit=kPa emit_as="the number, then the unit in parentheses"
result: 55 (kPa)
